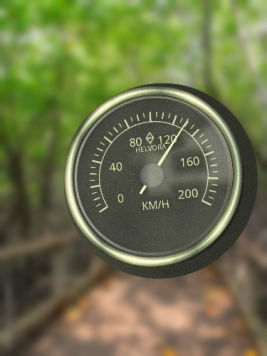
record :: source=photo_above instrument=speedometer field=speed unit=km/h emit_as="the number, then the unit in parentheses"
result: 130 (km/h)
